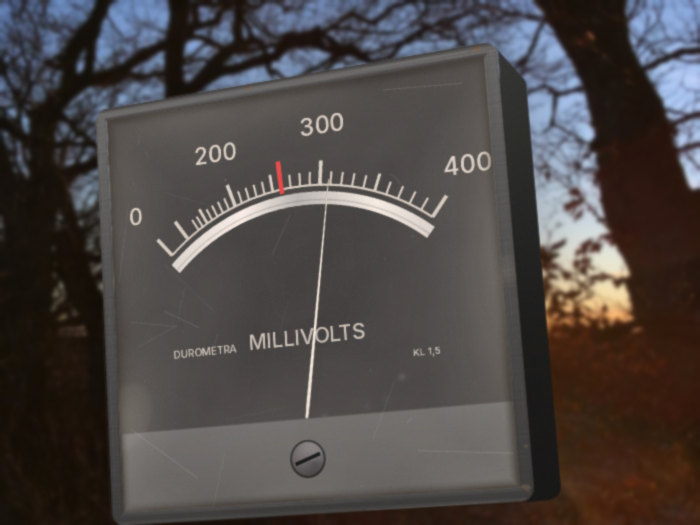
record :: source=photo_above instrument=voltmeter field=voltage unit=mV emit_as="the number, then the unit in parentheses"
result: 310 (mV)
